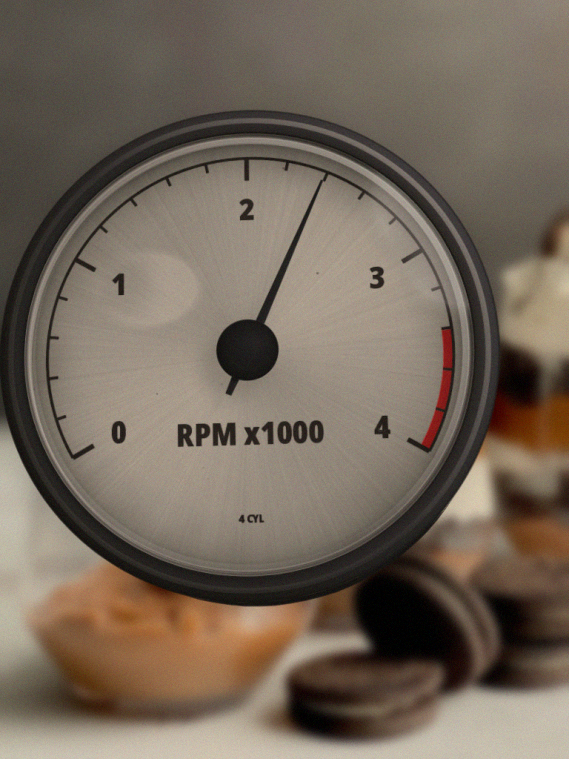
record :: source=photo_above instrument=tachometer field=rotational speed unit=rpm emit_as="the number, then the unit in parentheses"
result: 2400 (rpm)
